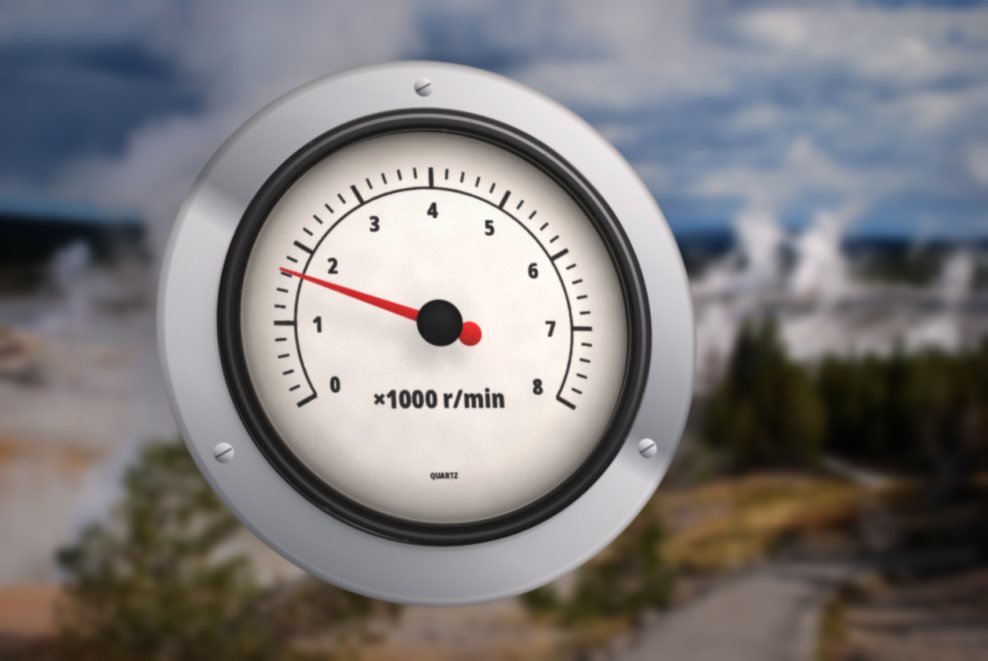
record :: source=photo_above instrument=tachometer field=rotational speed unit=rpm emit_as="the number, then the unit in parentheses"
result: 1600 (rpm)
